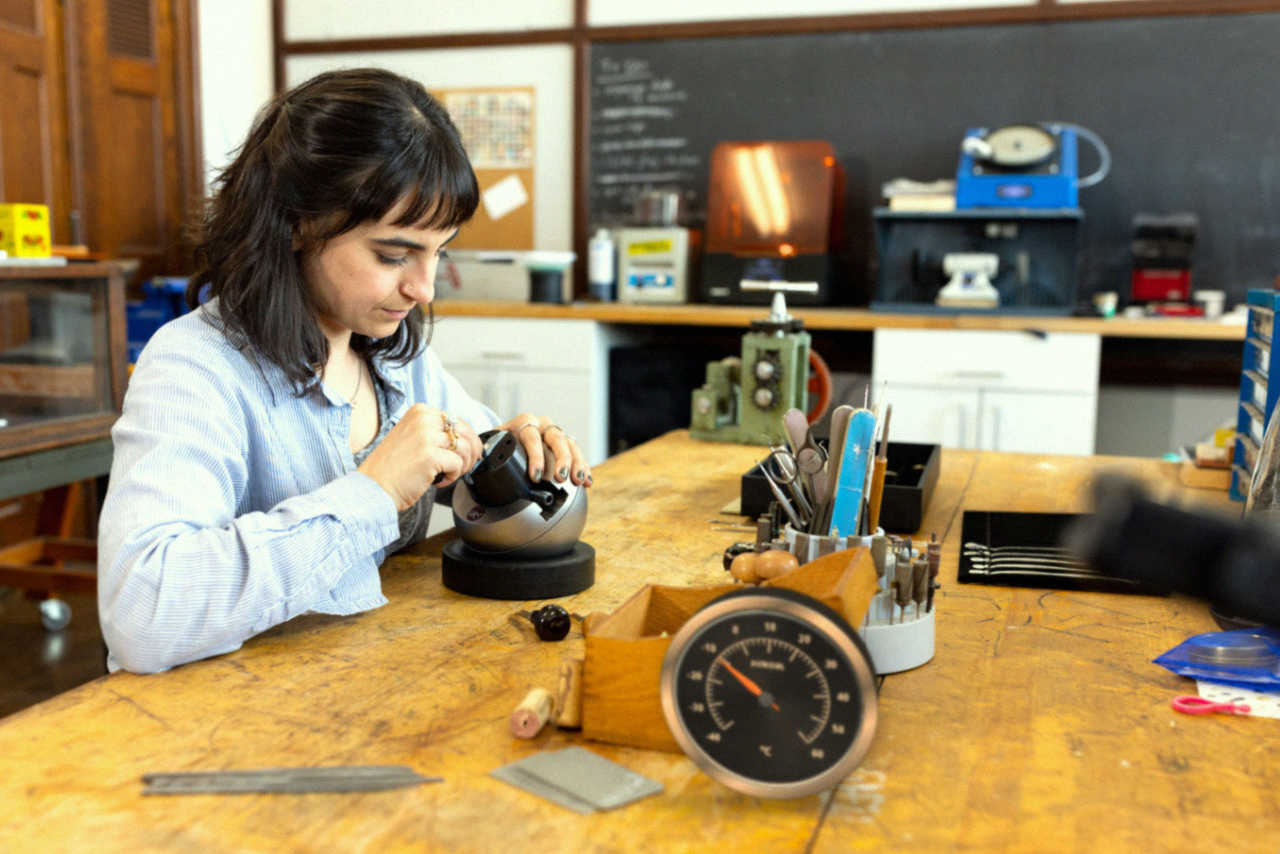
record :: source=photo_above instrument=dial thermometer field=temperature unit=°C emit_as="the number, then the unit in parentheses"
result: -10 (°C)
